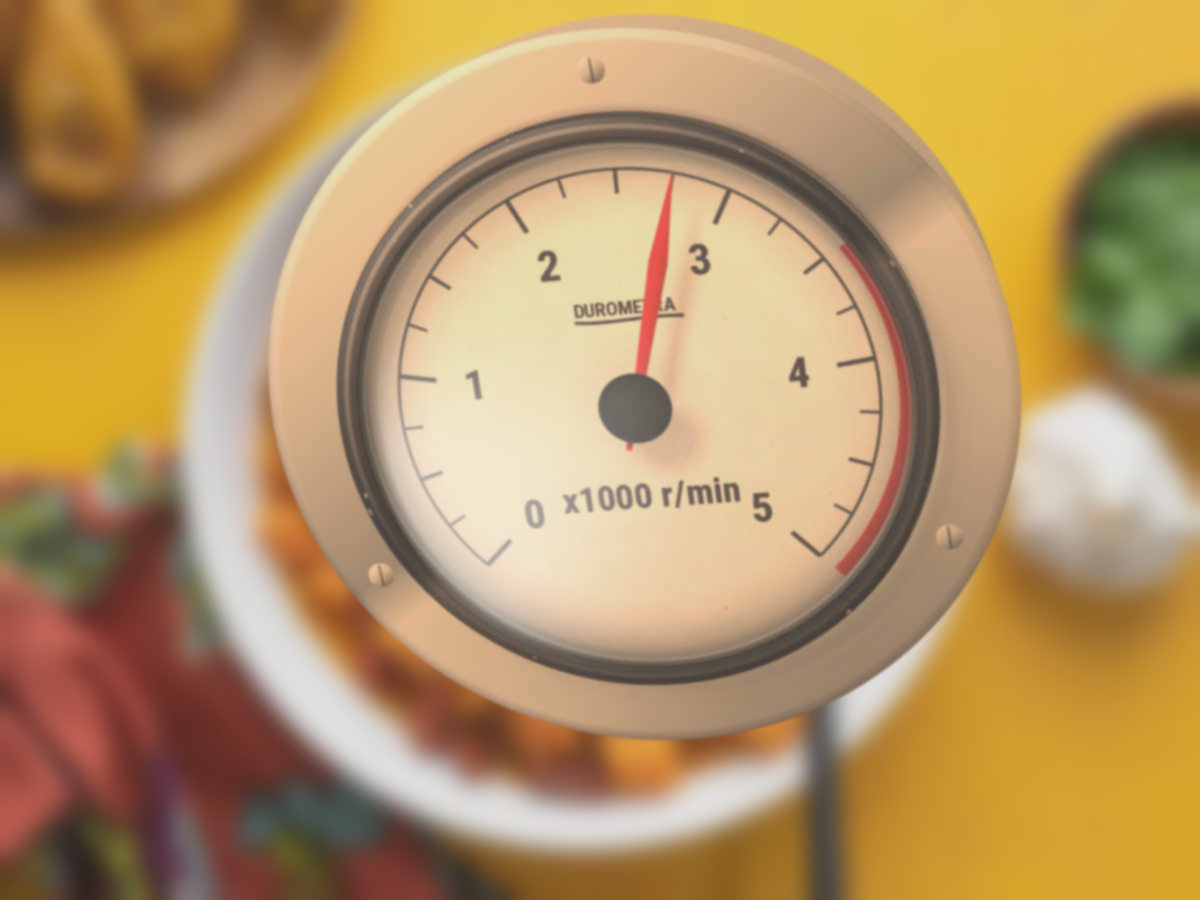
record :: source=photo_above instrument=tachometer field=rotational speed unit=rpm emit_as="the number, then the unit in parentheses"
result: 2750 (rpm)
